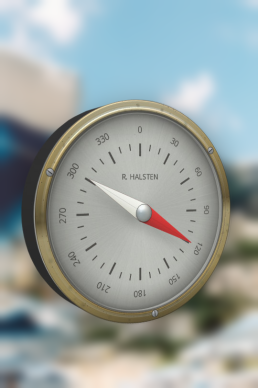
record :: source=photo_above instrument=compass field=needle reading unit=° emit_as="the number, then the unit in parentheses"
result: 120 (°)
